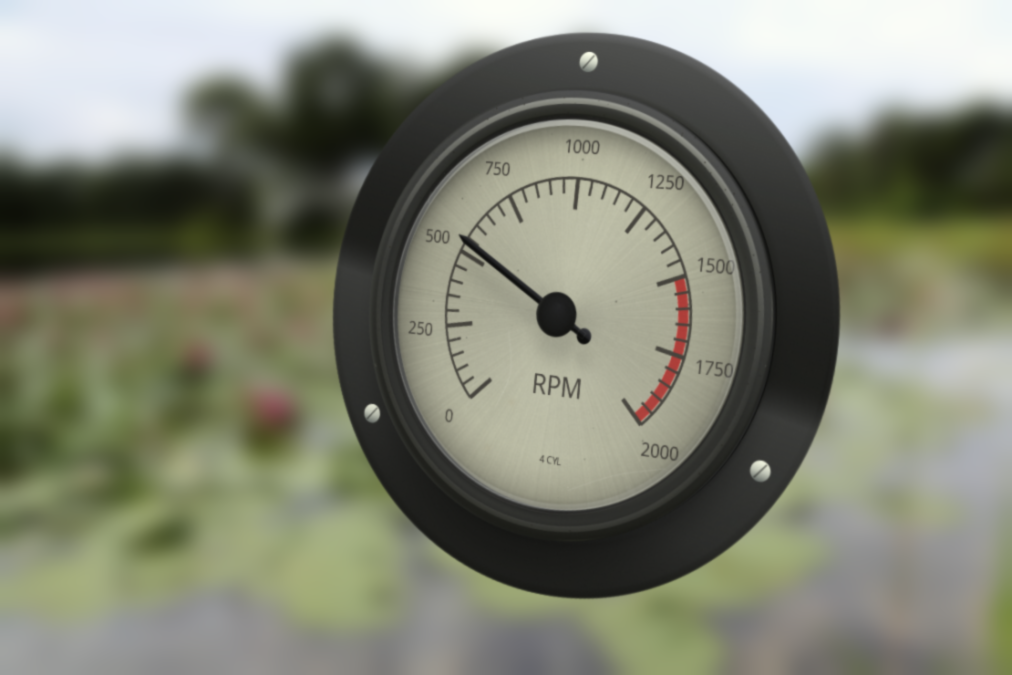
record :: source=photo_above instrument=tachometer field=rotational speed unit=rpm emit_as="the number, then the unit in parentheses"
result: 550 (rpm)
